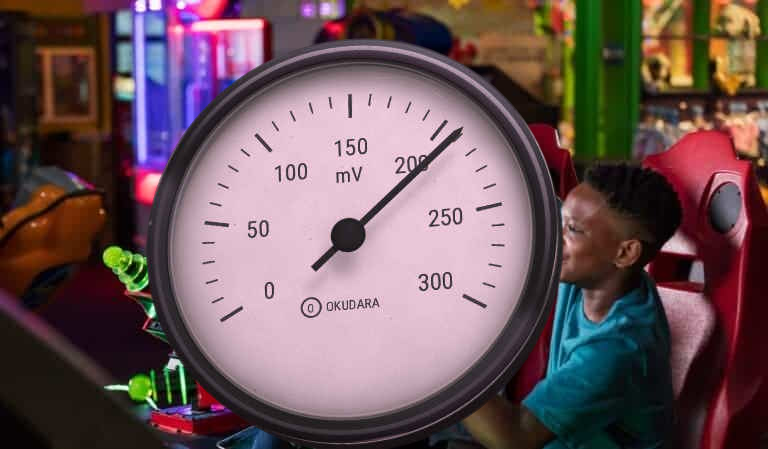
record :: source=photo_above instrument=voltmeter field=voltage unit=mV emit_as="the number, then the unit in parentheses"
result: 210 (mV)
